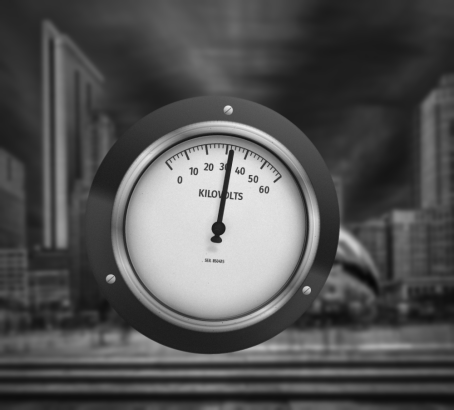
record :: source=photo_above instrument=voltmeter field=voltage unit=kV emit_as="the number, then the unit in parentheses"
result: 32 (kV)
